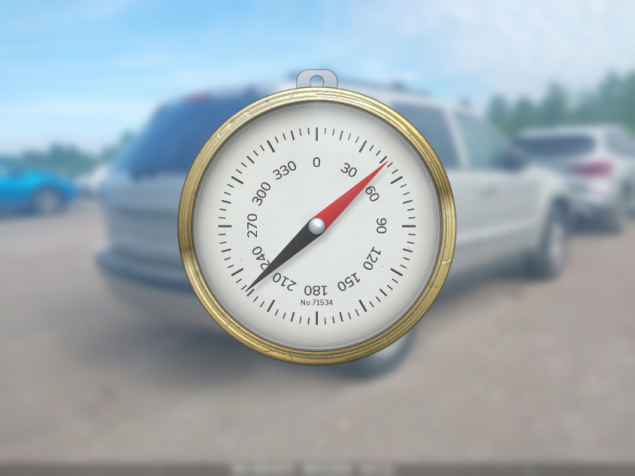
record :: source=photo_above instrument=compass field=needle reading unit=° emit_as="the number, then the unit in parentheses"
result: 47.5 (°)
